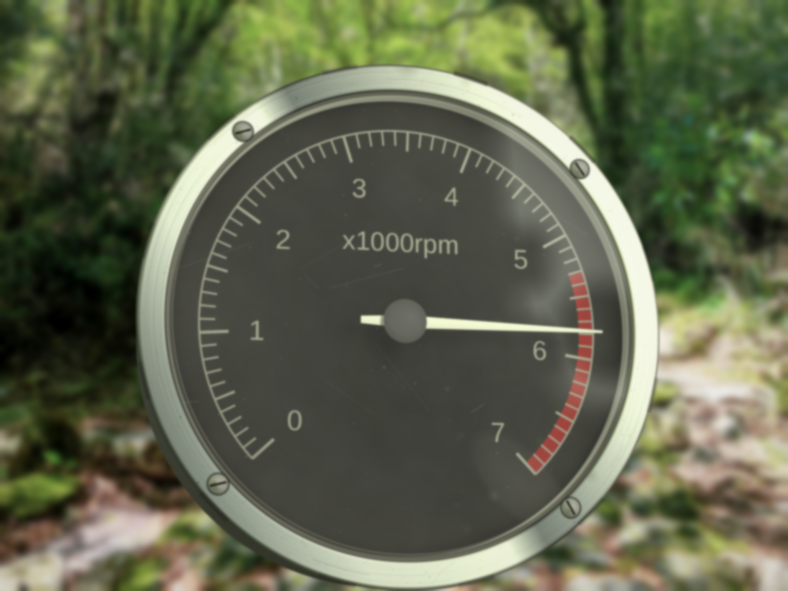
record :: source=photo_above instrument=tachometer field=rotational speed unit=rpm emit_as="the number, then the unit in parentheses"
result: 5800 (rpm)
